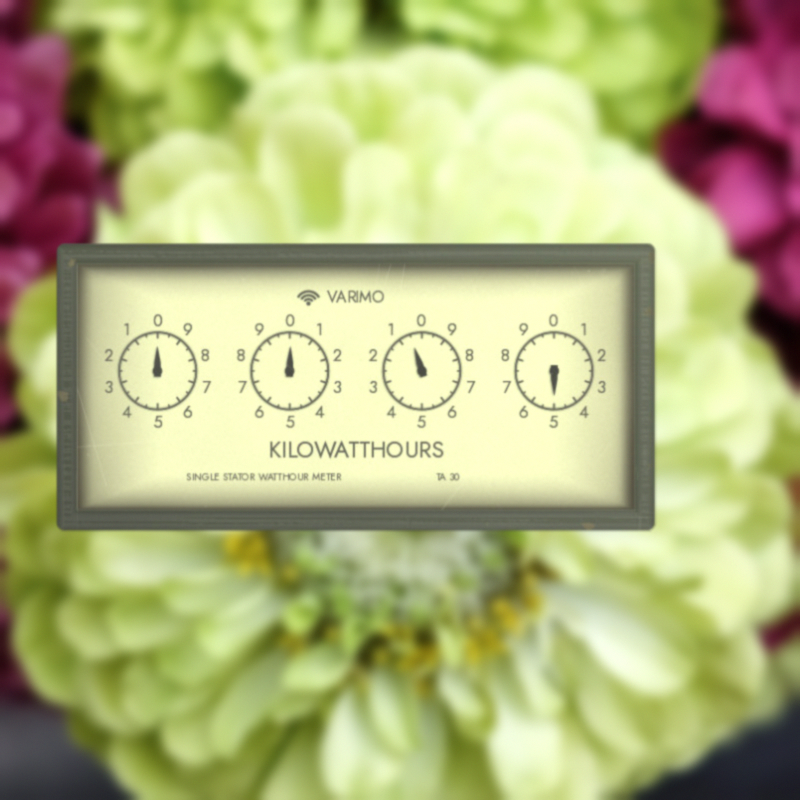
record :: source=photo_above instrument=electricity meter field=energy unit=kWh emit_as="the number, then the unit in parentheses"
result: 5 (kWh)
